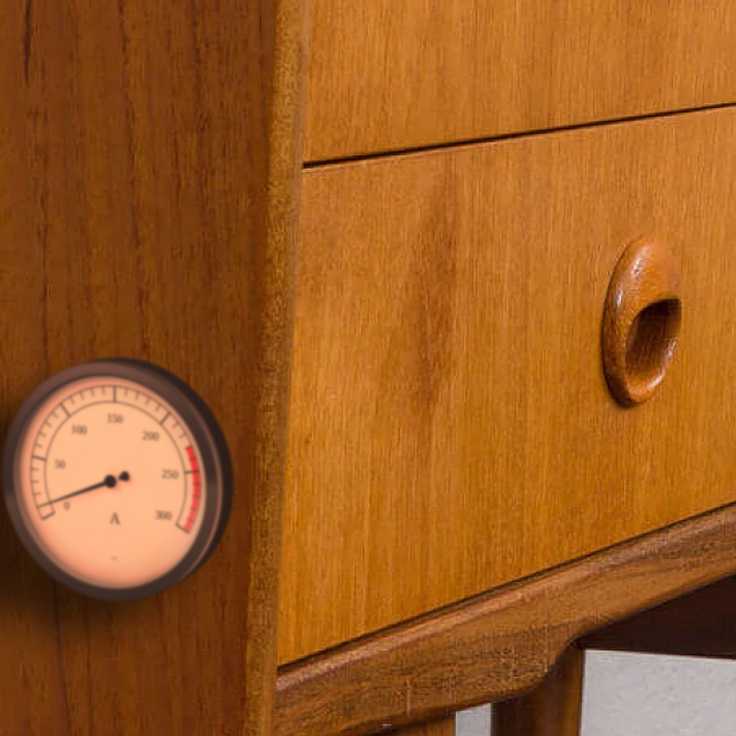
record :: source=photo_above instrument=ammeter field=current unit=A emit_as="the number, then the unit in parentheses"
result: 10 (A)
